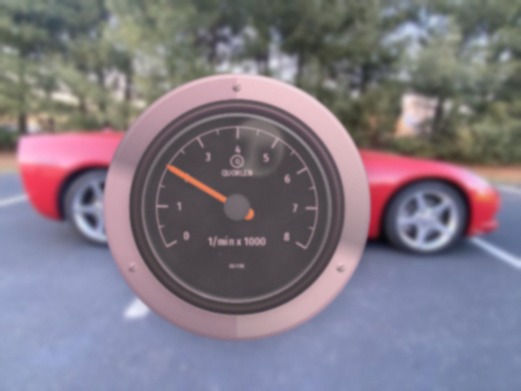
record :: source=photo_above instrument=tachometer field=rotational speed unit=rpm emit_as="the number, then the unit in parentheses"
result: 2000 (rpm)
